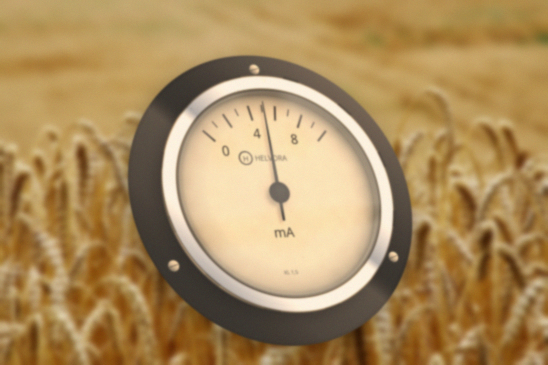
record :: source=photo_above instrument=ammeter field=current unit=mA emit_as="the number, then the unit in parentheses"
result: 5 (mA)
